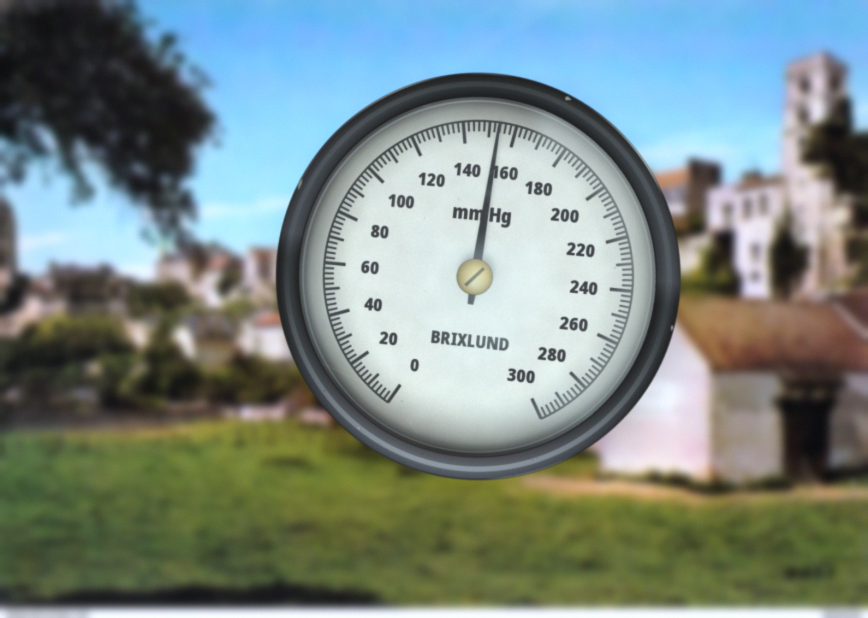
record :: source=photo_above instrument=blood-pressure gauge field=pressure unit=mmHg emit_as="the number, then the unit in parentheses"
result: 154 (mmHg)
